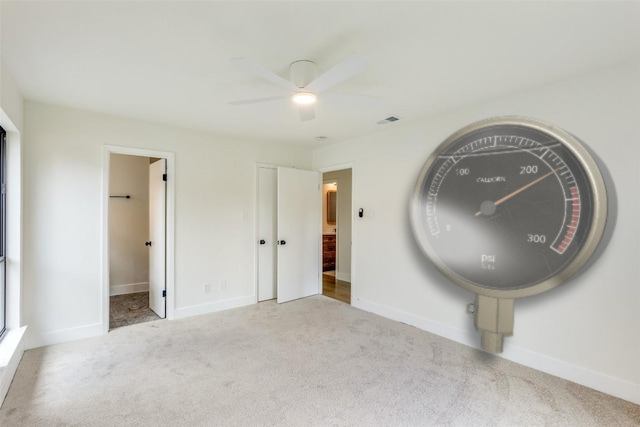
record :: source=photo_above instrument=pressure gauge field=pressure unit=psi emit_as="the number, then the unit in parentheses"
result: 220 (psi)
